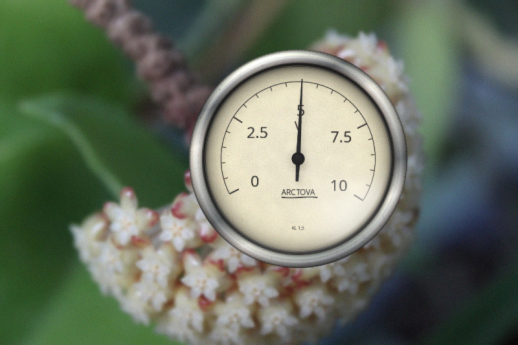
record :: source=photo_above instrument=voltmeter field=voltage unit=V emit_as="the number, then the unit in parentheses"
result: 5 (V)
